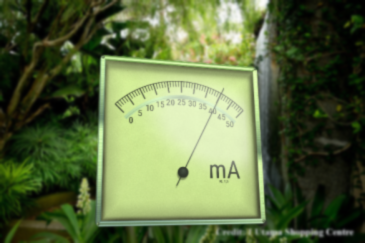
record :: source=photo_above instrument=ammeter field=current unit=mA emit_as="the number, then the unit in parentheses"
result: 40 (mA)
